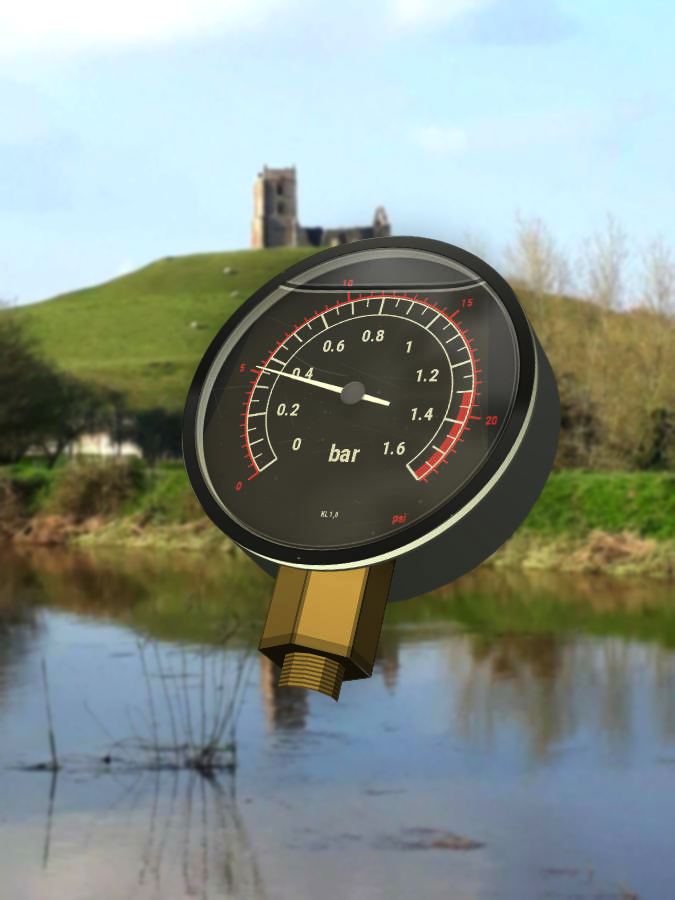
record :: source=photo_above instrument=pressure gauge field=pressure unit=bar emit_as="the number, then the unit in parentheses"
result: 0.35 (bar)
